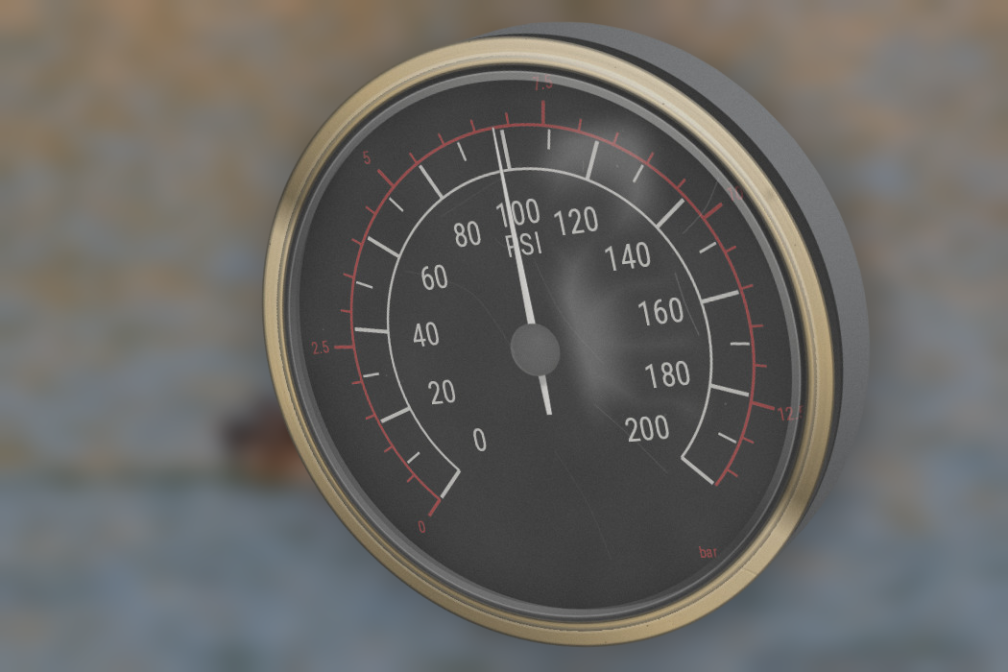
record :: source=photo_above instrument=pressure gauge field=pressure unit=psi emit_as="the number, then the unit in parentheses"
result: 100 (psi)
